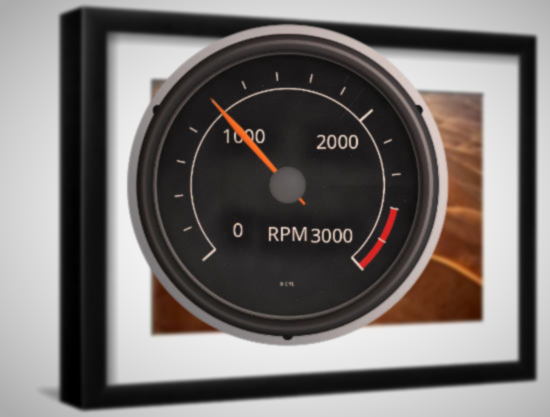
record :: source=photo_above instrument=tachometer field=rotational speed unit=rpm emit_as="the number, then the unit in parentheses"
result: 1000 (rpm)
